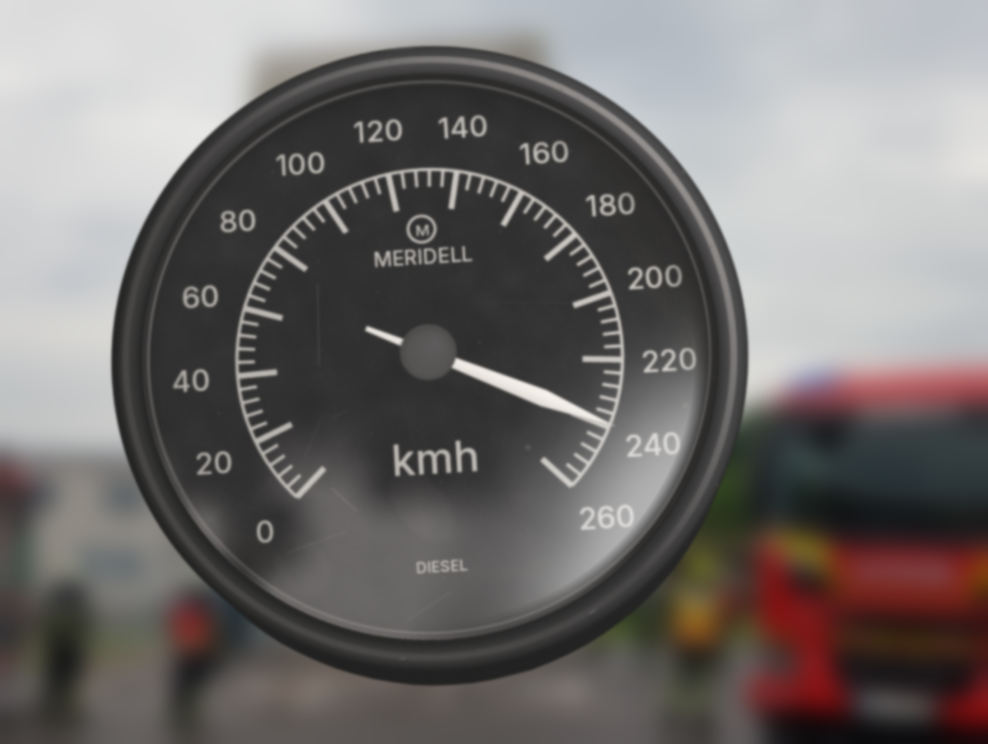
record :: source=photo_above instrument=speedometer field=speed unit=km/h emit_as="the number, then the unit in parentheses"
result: 240 (km/h)
